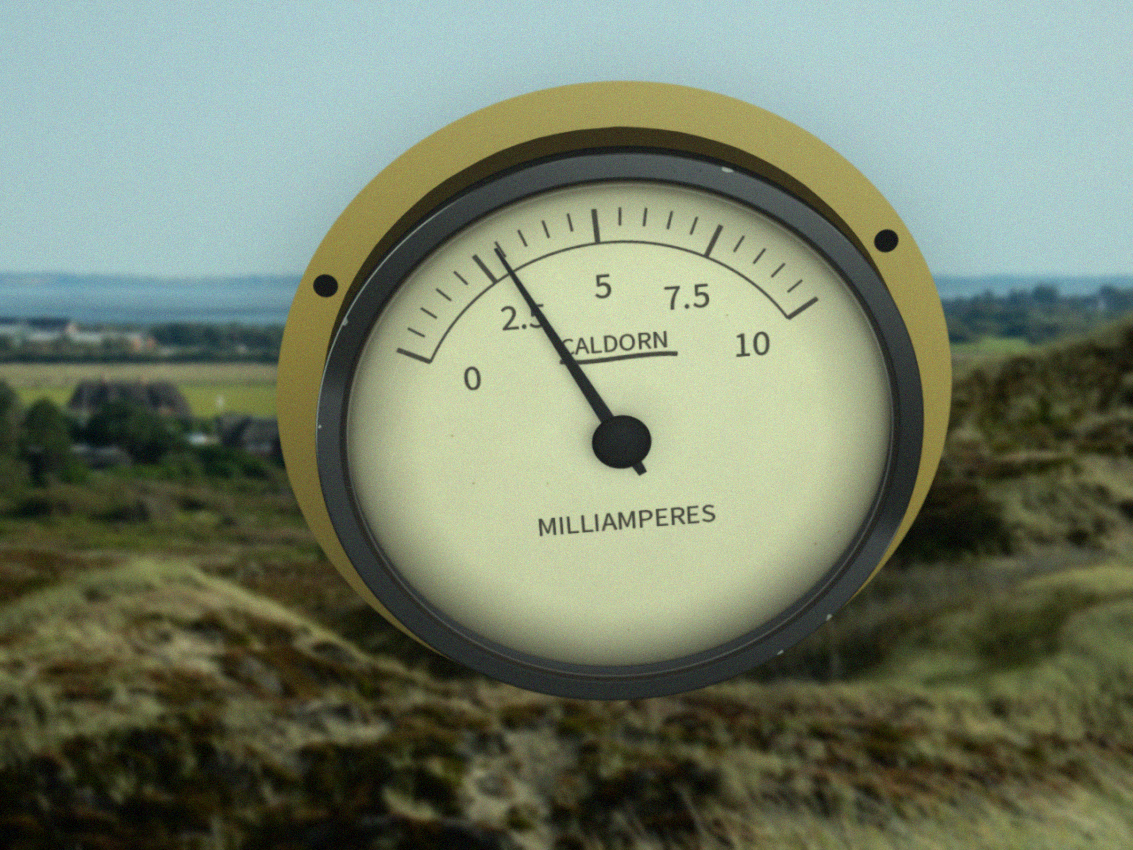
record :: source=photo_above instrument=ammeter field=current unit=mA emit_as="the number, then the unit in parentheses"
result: 3 (mA)
